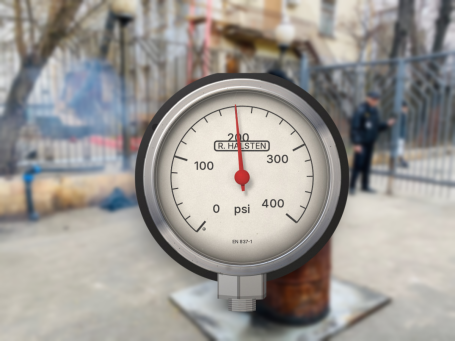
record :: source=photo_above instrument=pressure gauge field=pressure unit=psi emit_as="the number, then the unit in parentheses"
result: 200 (psi)
